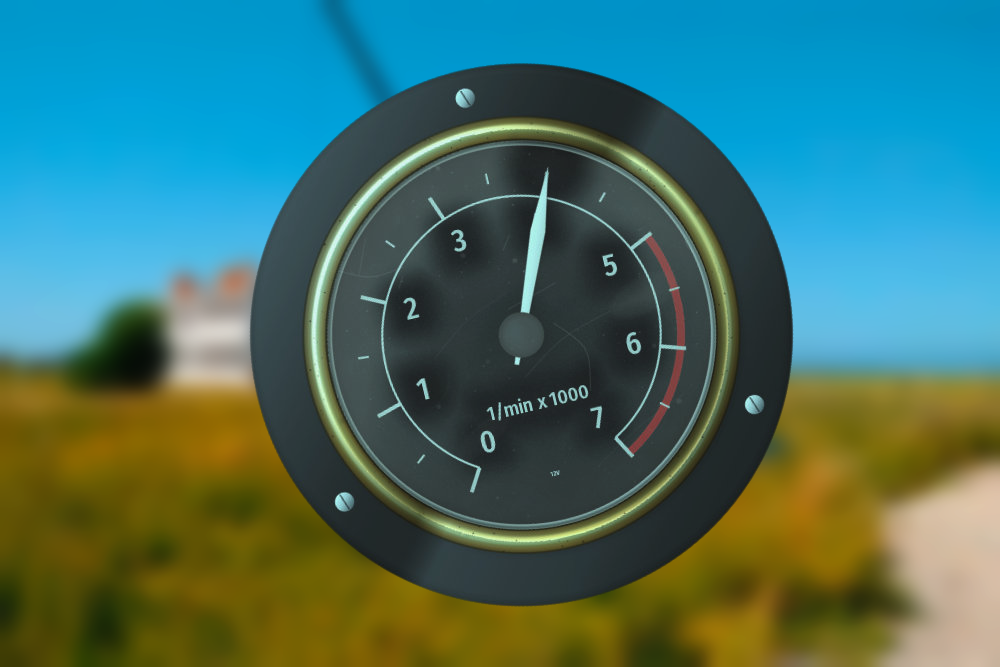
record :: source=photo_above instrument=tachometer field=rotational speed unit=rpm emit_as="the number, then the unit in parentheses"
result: 4000 (rpm)
